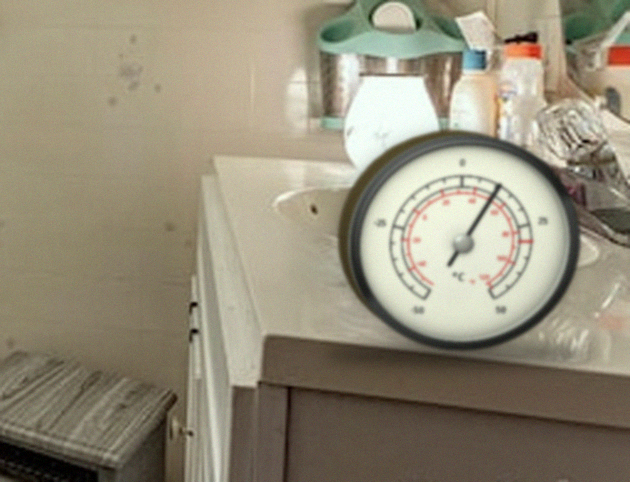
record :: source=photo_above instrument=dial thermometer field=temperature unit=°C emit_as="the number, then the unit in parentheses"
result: 10 (°C)
